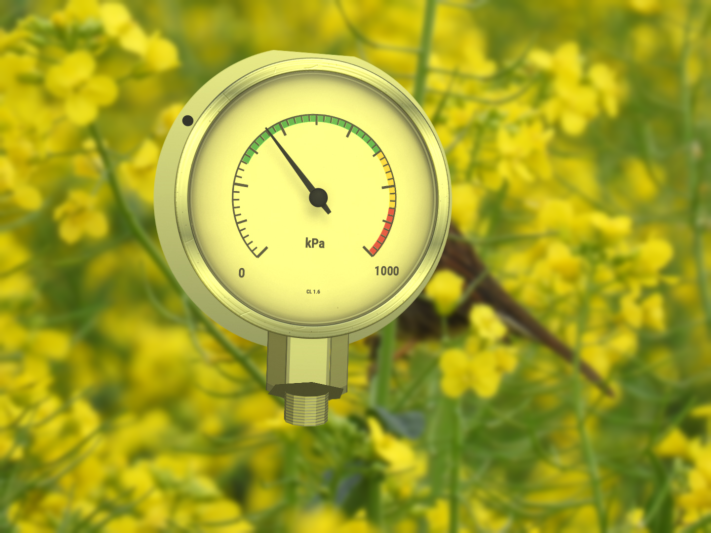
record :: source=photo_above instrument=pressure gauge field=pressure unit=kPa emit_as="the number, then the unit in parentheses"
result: 360 (kPa)
